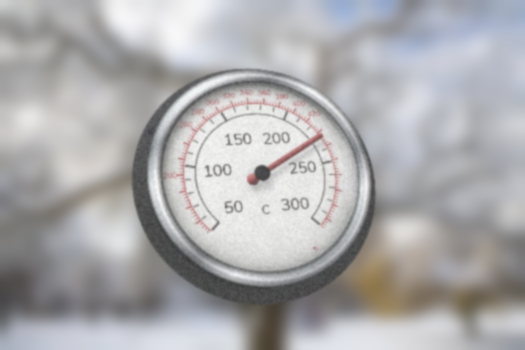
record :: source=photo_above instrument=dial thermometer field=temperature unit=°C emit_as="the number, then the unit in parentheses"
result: 230 (°C)
